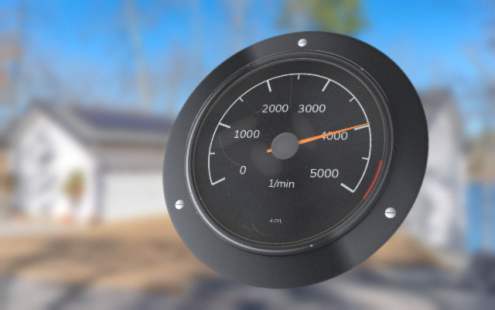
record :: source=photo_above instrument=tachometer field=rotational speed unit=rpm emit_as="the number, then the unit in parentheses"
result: 4000 (rpm)
